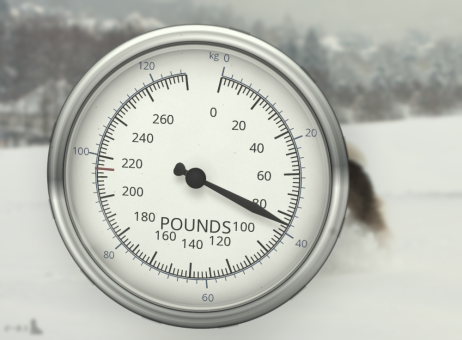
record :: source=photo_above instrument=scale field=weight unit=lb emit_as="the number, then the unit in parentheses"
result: 84 (lb)
